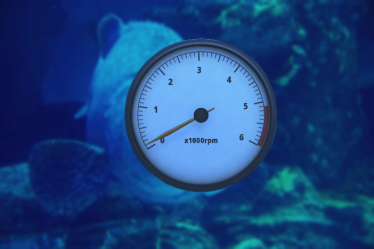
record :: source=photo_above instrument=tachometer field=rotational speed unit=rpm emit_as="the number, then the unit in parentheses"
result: 100 (rpm)
